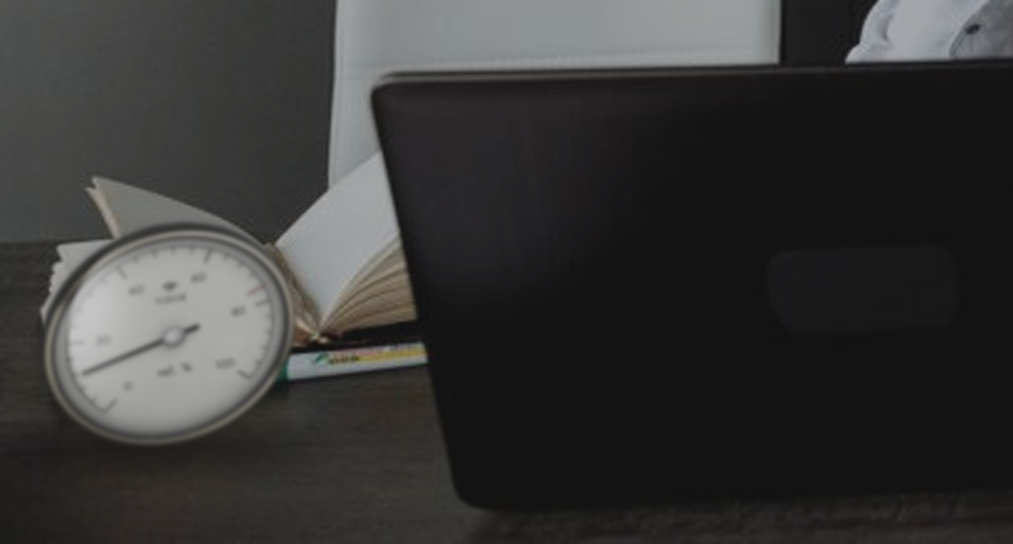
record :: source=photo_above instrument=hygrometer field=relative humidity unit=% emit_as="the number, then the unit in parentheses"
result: 12 (%)
